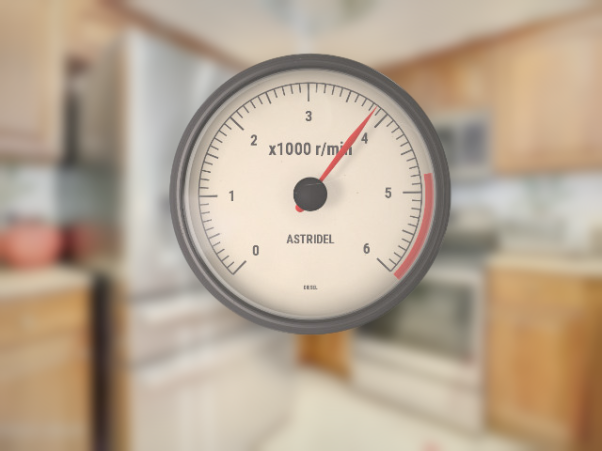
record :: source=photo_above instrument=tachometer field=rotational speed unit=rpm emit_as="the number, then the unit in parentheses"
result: 3850 (rpm)
